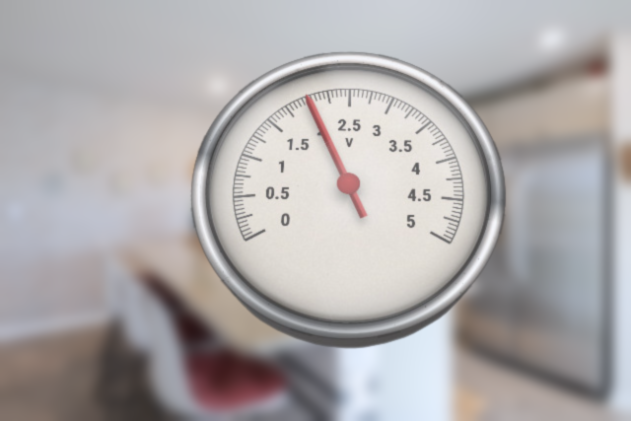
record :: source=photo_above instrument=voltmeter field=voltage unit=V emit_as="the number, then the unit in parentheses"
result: 2 (V)
